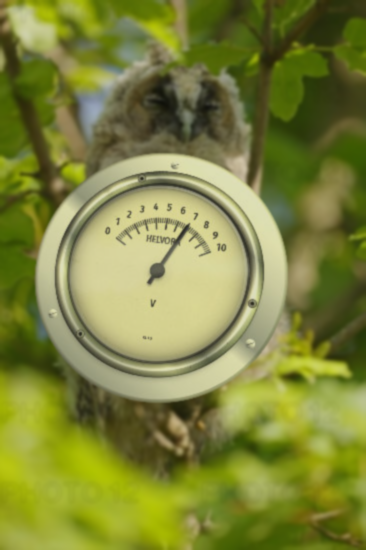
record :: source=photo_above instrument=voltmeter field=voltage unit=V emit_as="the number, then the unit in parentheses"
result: 7 (V)
